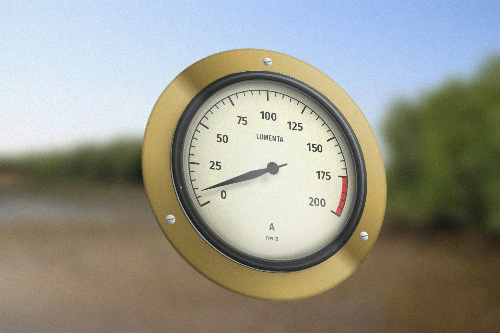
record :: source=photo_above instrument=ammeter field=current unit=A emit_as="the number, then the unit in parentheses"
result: 7.5 (A)
